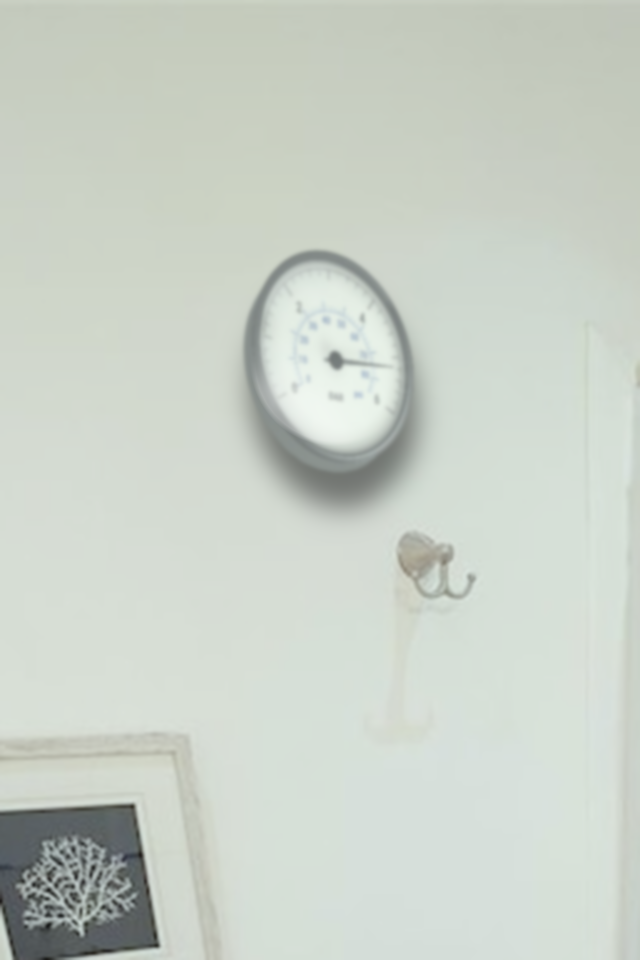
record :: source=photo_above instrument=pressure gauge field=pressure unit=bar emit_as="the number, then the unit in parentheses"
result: 5.2 (bar)
